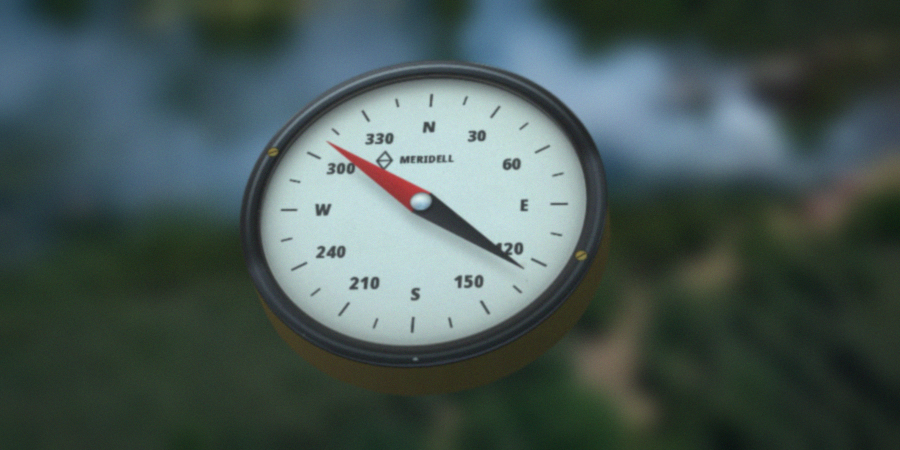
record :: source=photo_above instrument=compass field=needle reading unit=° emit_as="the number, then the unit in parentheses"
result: 307.5 (°)
